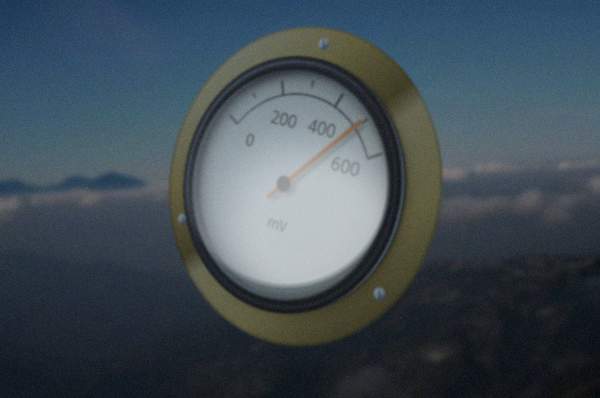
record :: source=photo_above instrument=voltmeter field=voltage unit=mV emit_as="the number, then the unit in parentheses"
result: 500 (mV)
